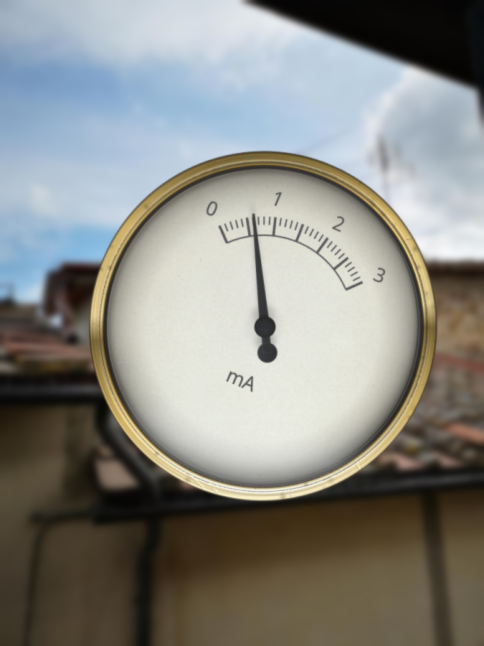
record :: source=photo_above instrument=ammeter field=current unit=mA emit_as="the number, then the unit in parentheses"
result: 0.6 (mA)
